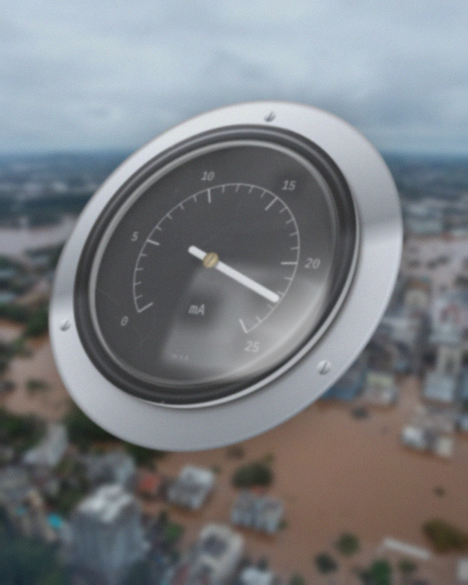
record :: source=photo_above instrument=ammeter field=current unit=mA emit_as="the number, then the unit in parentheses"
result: 22.5 (mA)
